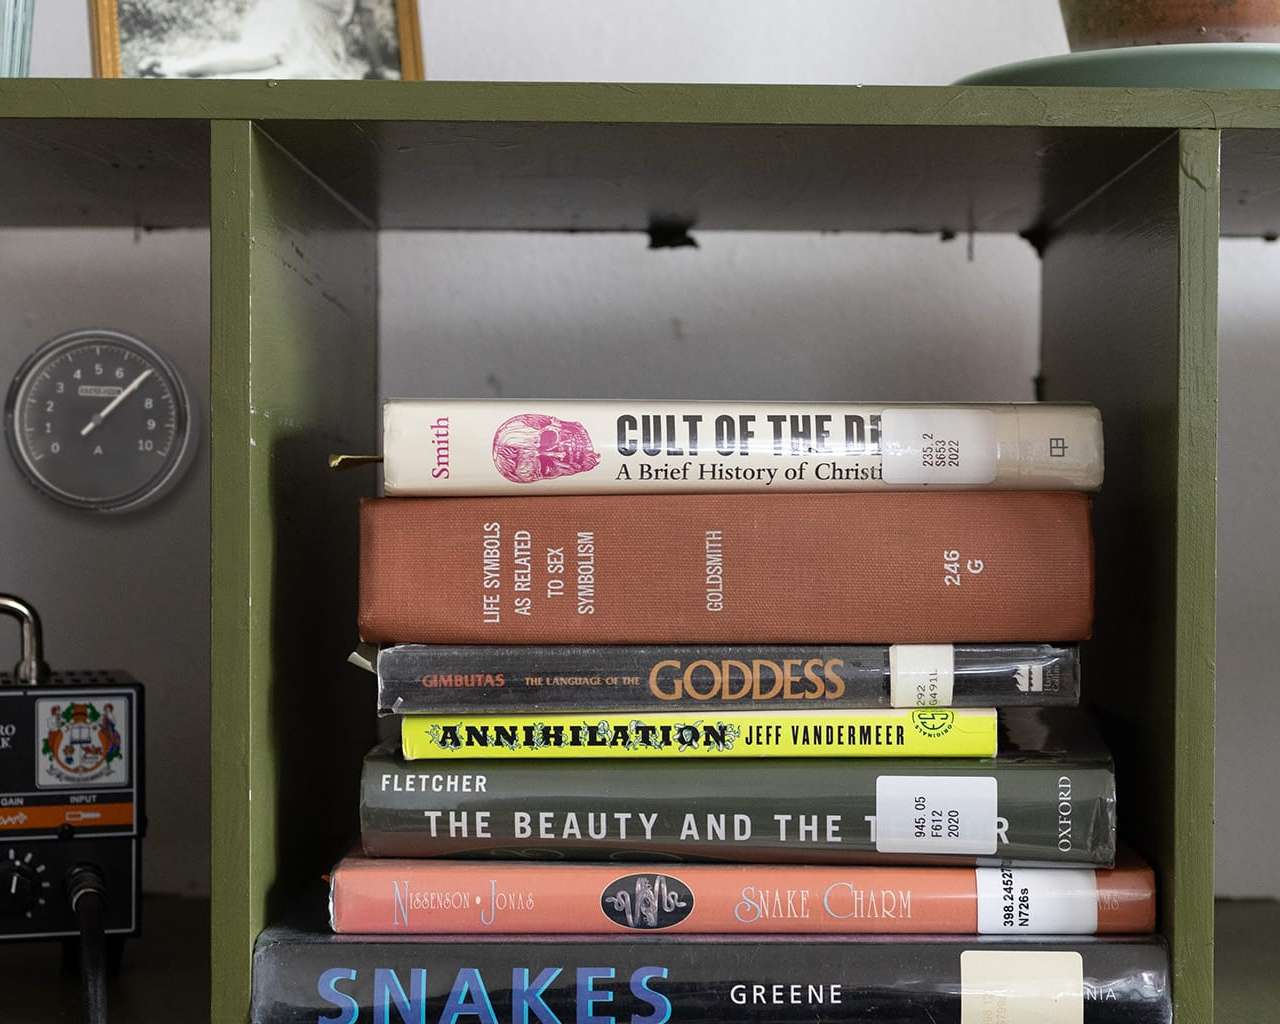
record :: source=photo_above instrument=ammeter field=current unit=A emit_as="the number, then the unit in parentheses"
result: 7 (A)
